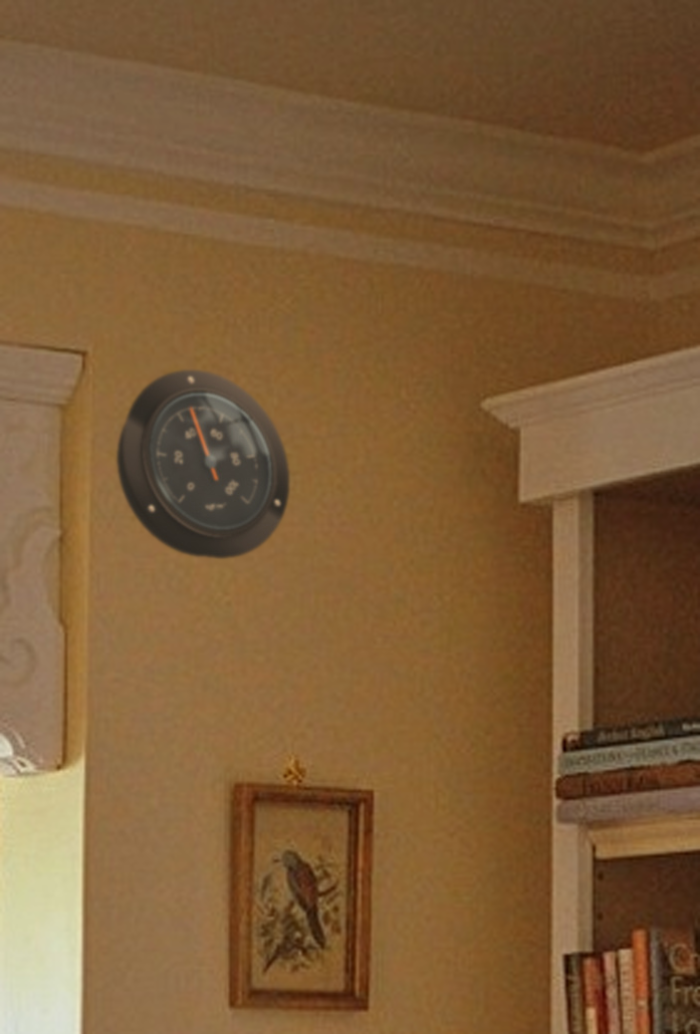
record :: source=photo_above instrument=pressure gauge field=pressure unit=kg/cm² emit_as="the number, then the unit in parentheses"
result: 45 (kg/cm²)
